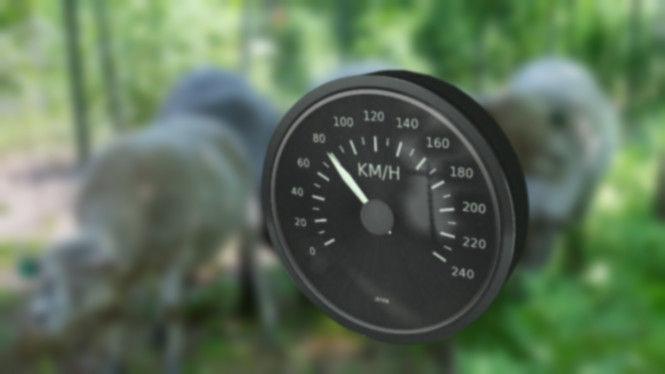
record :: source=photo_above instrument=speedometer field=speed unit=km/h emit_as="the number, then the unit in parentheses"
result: 80 (km/h)
